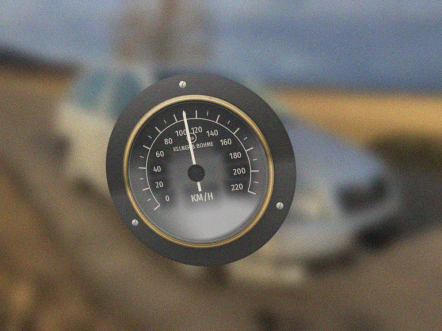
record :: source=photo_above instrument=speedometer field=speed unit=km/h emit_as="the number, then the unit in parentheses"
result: 110 (km/h)
